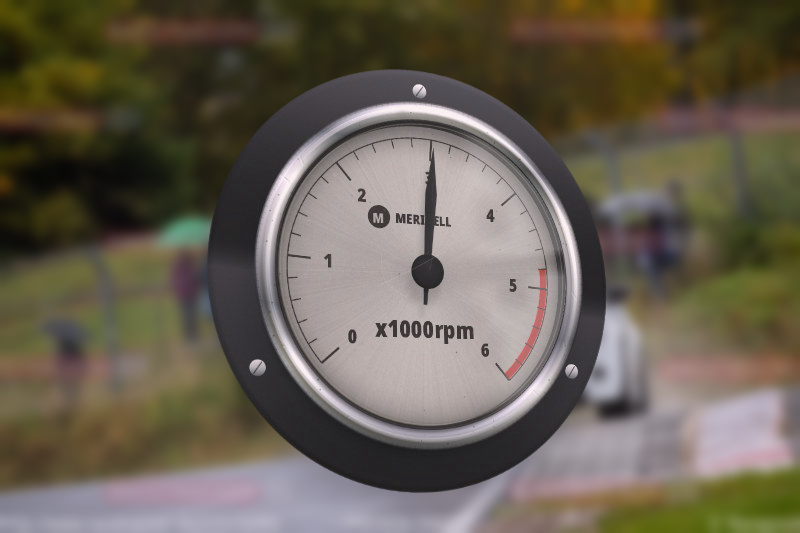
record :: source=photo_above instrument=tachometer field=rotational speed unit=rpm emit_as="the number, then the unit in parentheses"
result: 3000 (rpm)
